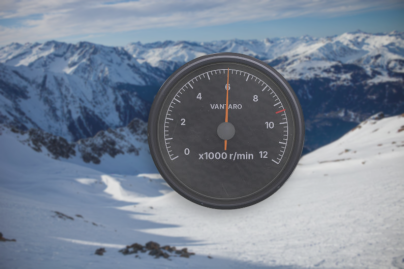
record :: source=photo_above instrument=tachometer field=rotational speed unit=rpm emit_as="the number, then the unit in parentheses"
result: 6000 (rpm)
